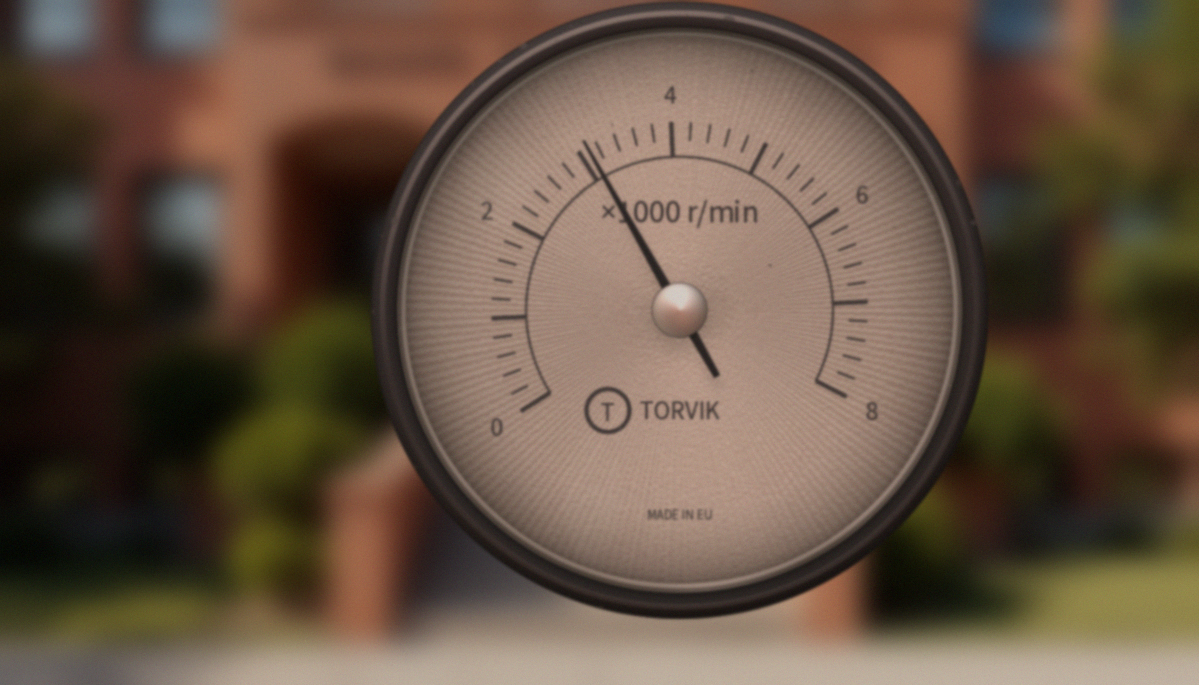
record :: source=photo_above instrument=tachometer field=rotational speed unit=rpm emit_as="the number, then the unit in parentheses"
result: 3100 (rpm)
